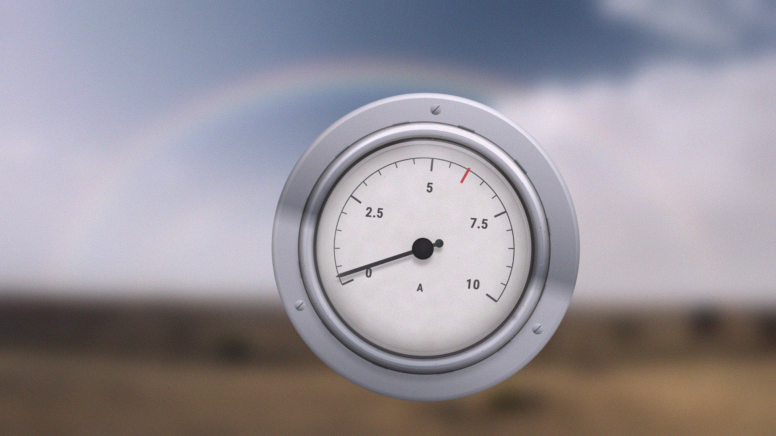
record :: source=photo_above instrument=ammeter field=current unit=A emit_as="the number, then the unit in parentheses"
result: 0.25 (A)
